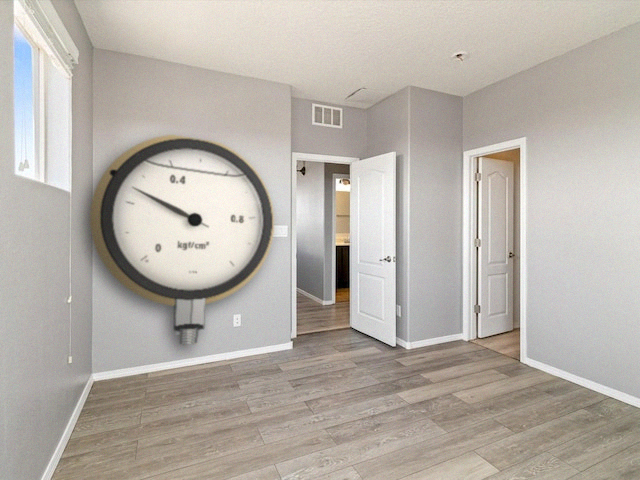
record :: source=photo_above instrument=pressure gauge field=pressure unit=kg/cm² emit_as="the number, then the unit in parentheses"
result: 0.25 (kg/cm²)
